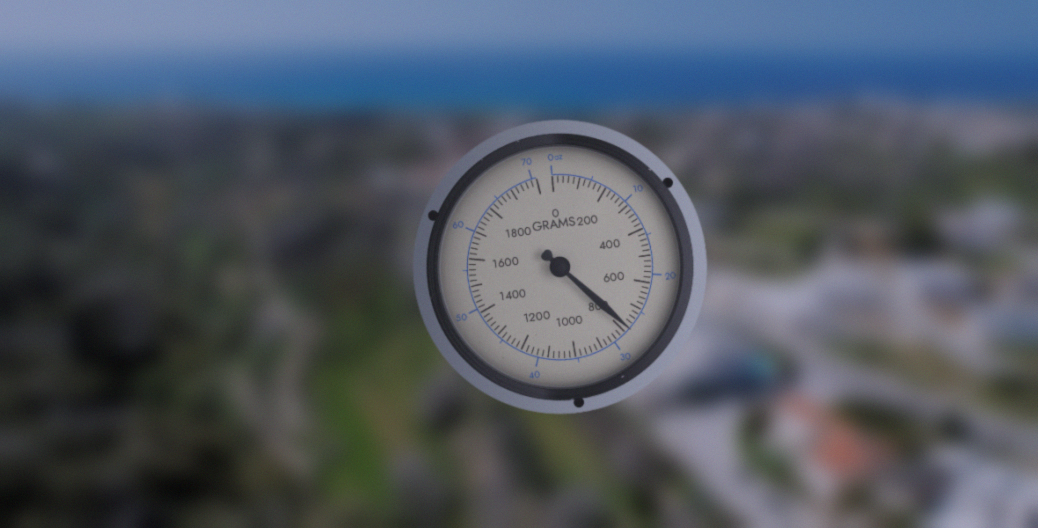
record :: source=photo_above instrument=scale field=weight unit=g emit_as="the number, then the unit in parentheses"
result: 780 (g)
